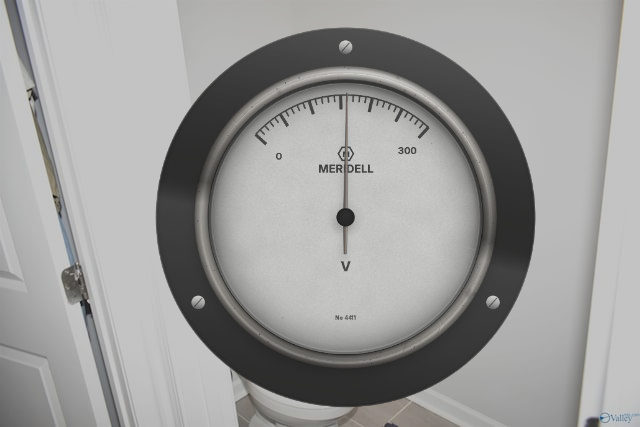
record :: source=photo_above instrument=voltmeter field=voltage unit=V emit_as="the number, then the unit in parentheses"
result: 160 (V)
